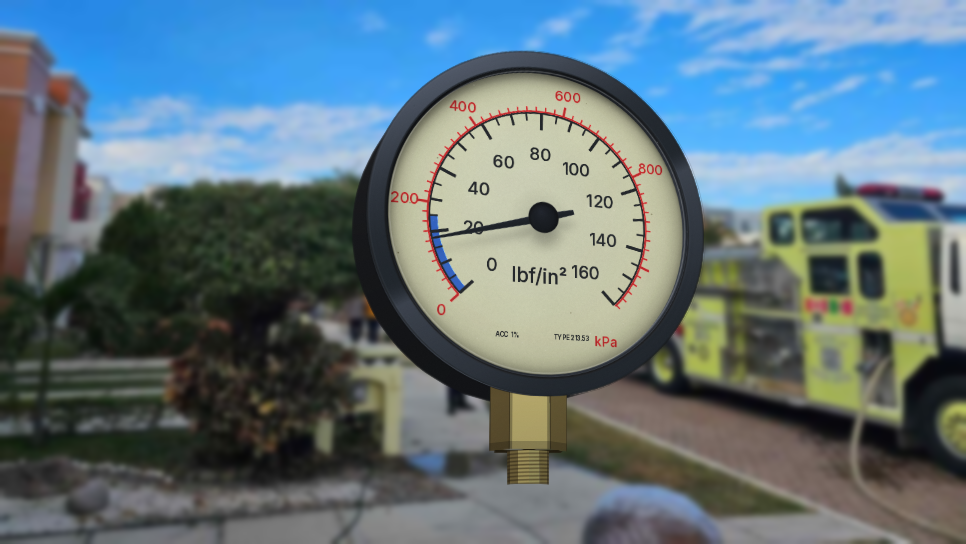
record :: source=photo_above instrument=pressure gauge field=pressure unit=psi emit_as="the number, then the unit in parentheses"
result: 17.5 (psi)
